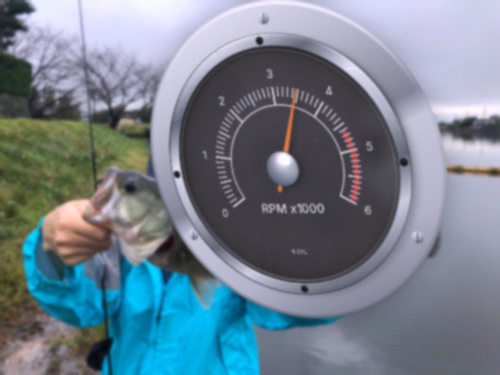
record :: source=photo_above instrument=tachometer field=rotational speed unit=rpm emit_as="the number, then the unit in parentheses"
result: 3500 (rpm)
